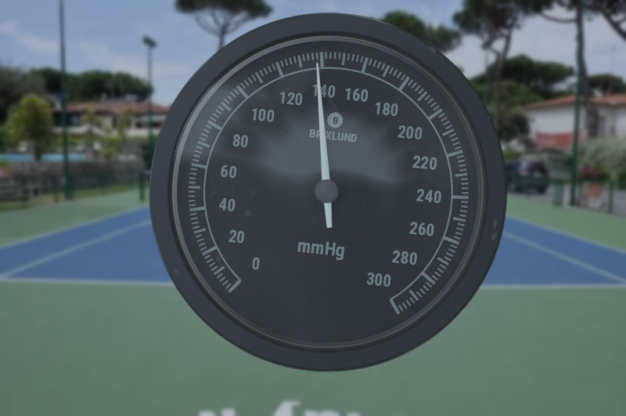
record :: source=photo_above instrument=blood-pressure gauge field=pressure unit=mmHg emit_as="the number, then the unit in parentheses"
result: 138 (mmHg)
